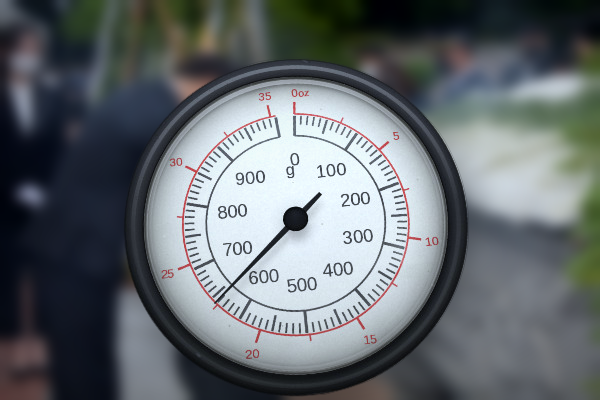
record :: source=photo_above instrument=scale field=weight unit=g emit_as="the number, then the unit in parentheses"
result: 640 (g)
